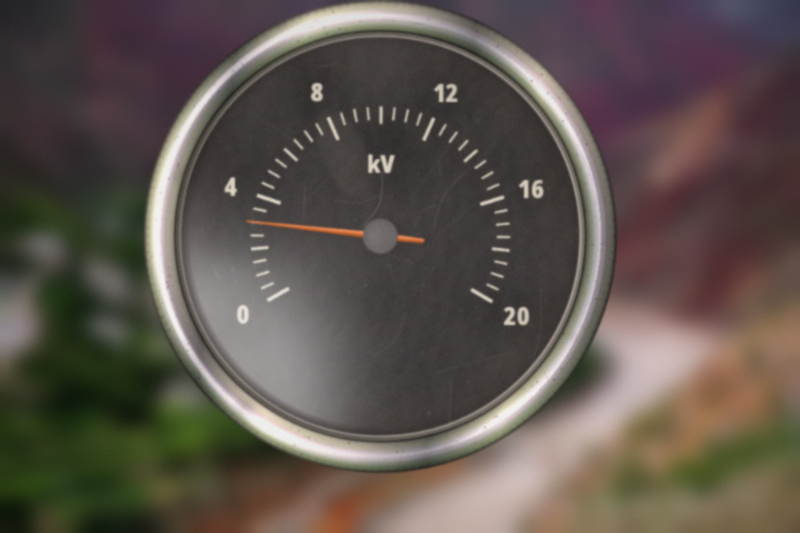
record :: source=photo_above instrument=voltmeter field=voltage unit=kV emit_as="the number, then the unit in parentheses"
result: 3 (kV)
